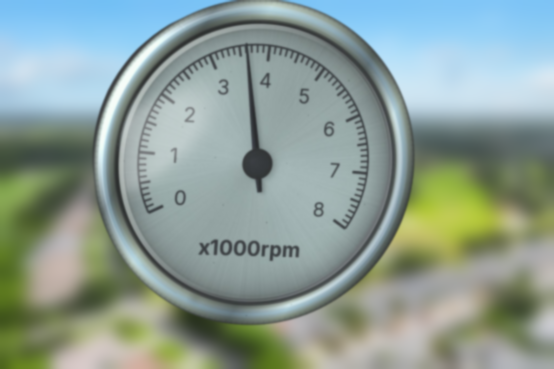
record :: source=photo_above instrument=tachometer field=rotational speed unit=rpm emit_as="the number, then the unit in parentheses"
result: 3600 (rpm)
